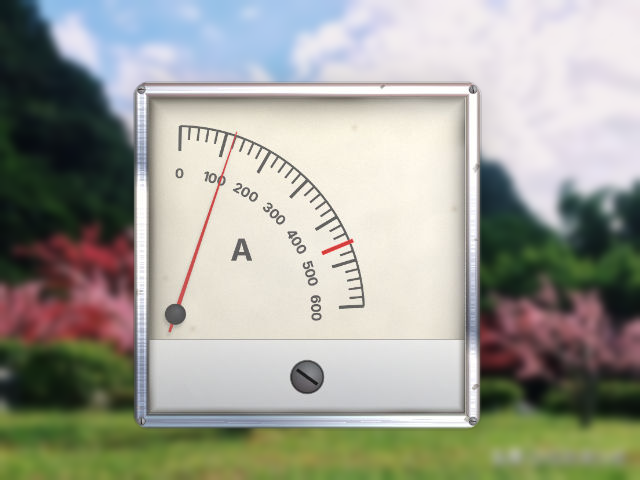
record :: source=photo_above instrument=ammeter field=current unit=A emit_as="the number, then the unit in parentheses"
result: 120 (A)
